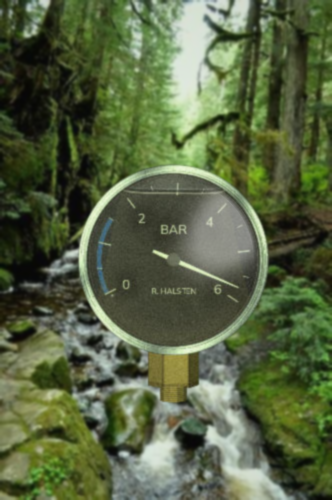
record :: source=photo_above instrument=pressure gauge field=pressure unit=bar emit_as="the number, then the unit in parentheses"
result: 5.75 (bar)
